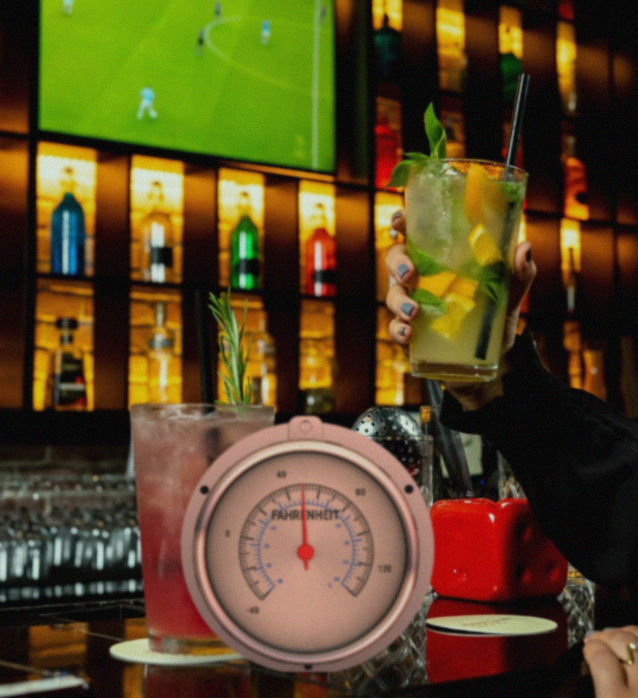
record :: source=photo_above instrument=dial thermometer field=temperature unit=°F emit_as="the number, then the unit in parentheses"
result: 50 (°F)
